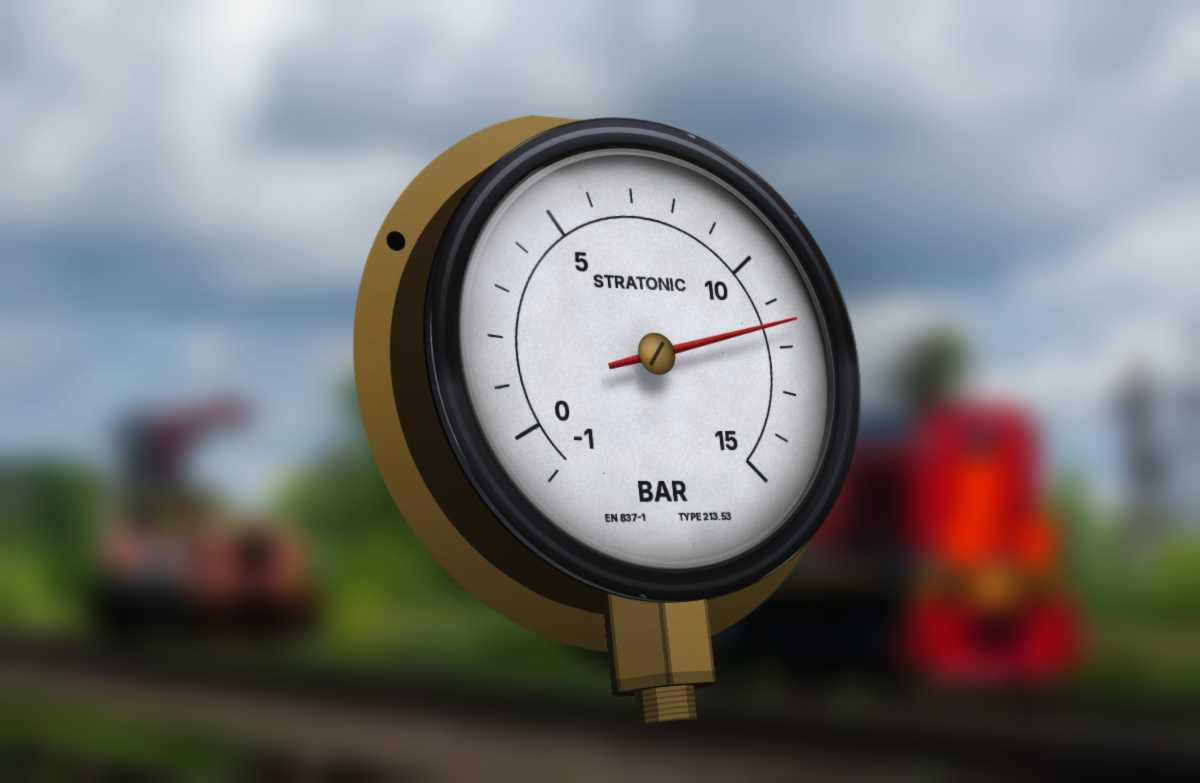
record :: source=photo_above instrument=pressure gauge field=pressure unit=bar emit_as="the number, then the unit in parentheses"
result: 11.5 (bar)
